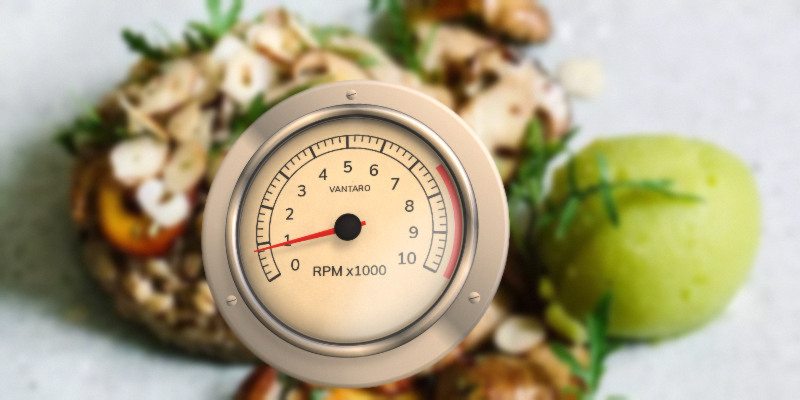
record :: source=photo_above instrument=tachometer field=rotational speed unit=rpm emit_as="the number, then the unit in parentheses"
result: 800 (rpm)
